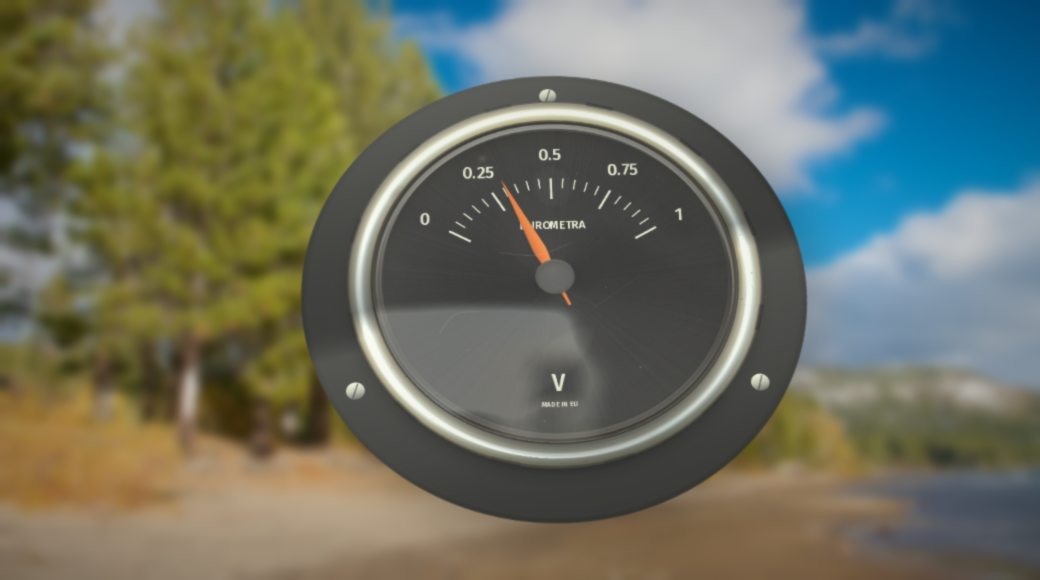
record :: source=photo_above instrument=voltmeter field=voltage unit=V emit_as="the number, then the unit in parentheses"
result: 0.3 (V)
